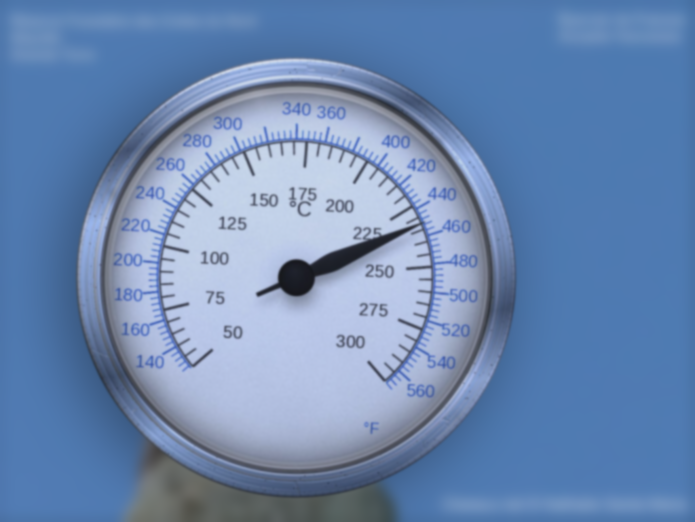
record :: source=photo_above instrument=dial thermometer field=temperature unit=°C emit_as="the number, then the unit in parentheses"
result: 232.5 (°C)
